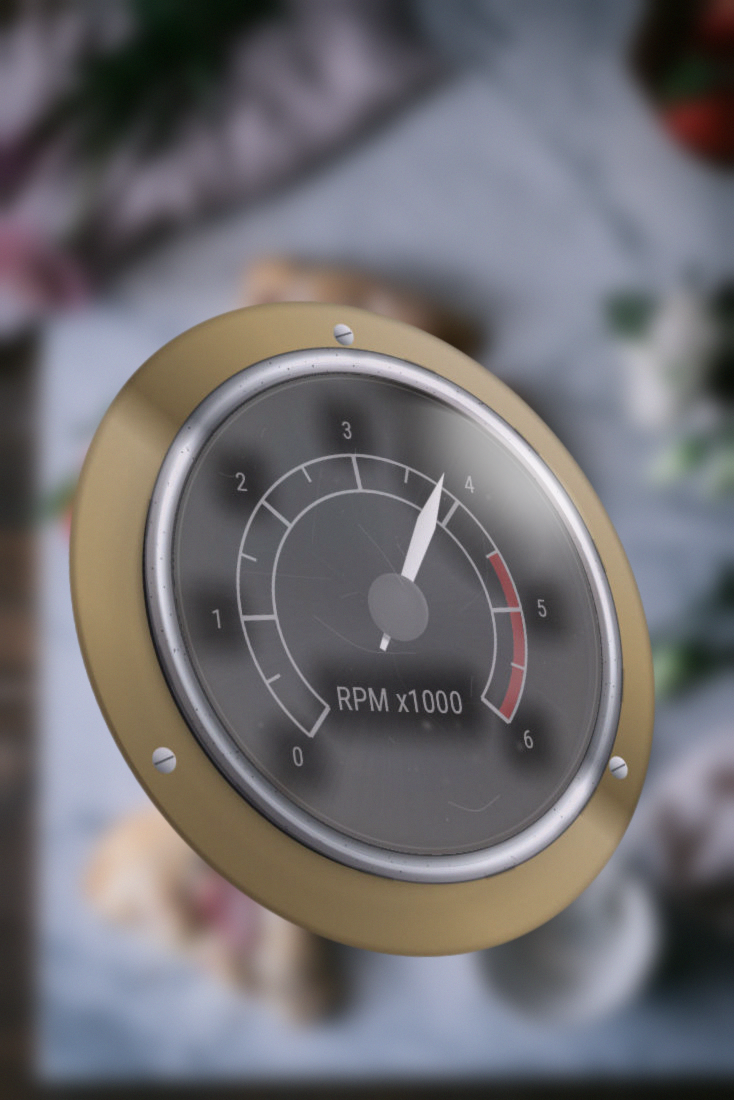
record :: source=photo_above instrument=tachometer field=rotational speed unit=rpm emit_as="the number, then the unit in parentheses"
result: 3750 (rpm)
